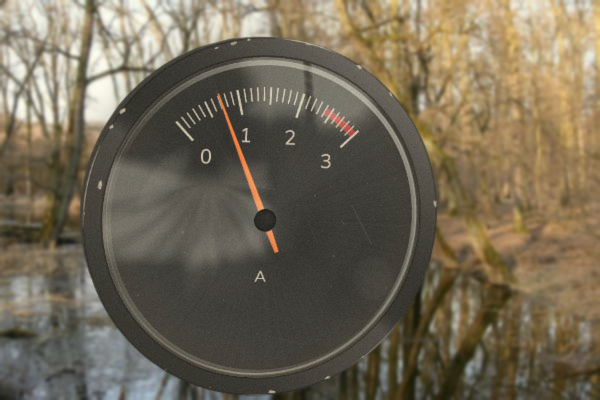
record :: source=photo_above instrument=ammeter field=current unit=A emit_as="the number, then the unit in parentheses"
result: 0.7 (A)
